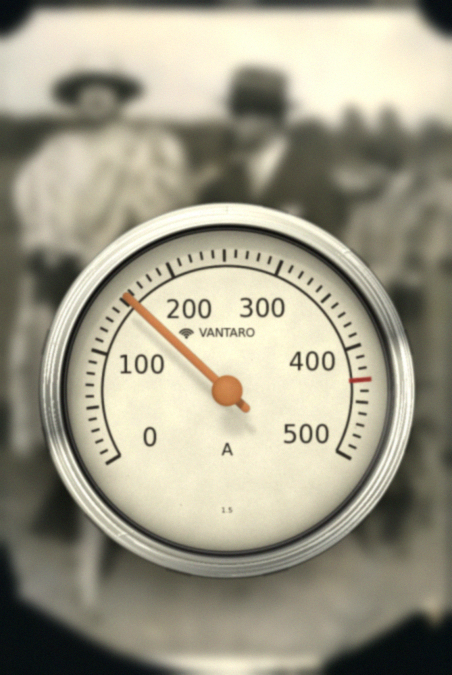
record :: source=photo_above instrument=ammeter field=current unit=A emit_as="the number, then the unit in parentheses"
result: 155 (A)
